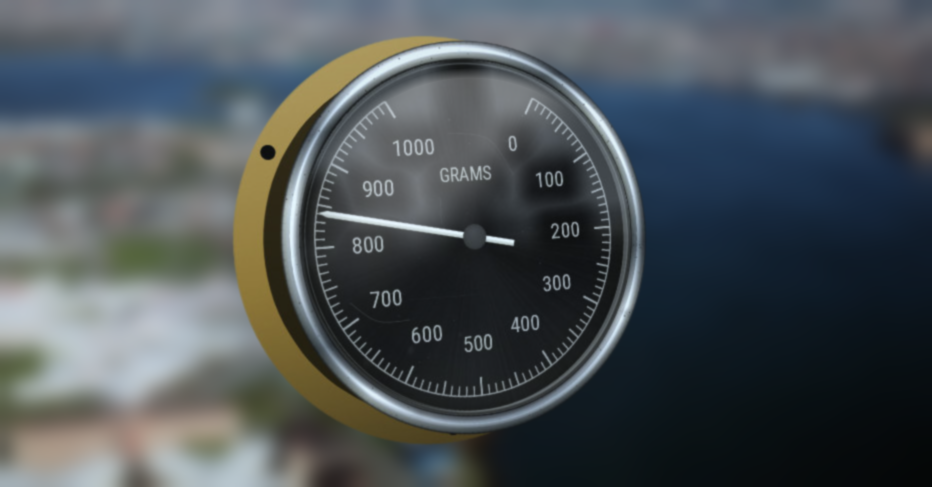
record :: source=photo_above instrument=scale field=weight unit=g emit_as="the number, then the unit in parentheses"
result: 840 (g)
